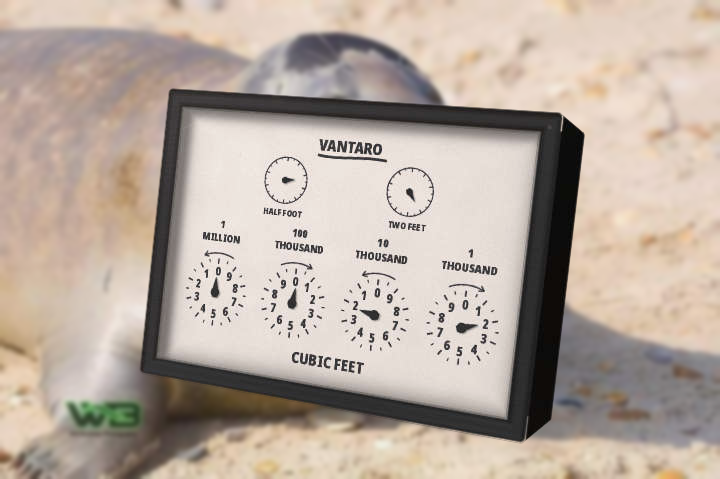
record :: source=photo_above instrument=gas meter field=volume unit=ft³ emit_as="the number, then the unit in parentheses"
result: 2200 (ft³)
